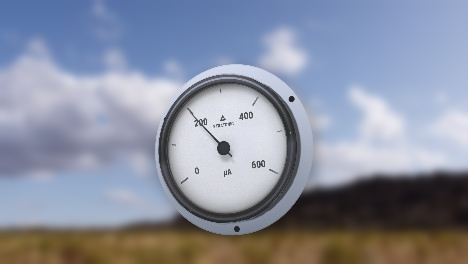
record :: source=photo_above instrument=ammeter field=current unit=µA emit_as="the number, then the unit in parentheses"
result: 200 (µA)
